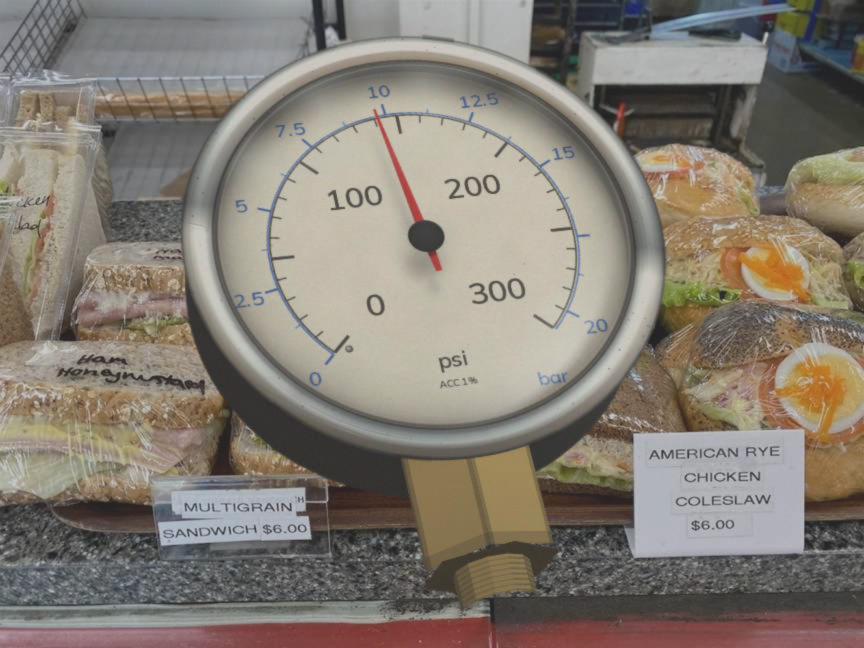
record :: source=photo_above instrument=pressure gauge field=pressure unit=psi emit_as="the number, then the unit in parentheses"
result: 140 (psi)
